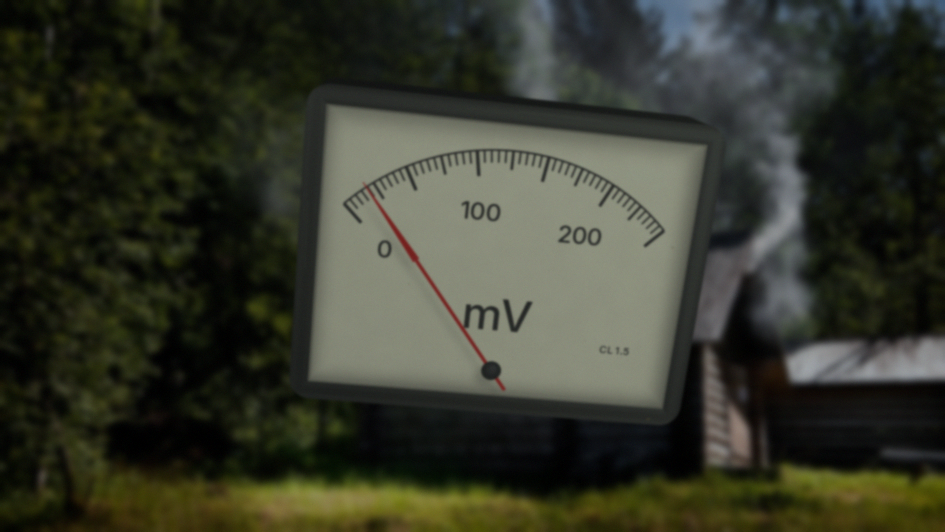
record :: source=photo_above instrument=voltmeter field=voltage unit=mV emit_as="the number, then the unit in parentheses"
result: 20 (mV)
